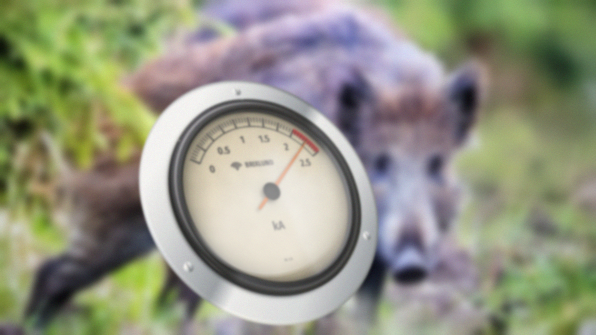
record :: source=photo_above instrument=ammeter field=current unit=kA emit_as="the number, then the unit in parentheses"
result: 2.25 (kA)
